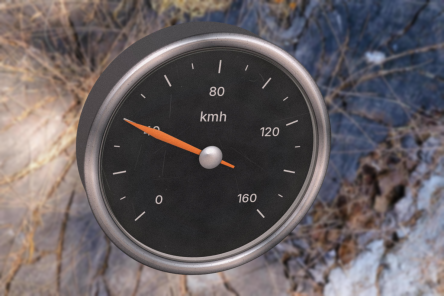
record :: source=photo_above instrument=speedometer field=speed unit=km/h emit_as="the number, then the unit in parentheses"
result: 40 (km/h)
